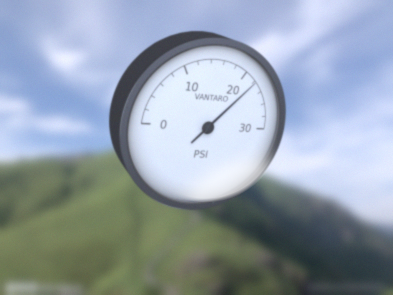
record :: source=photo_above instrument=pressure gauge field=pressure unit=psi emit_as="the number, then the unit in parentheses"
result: 22 (psi)
